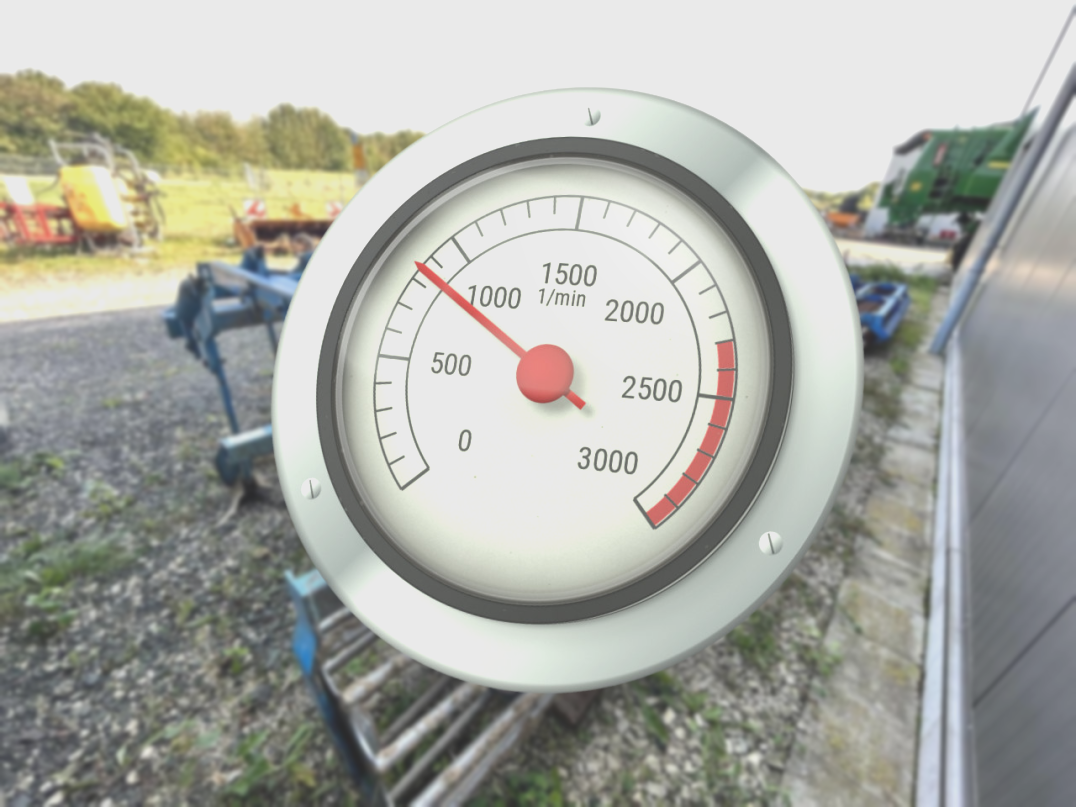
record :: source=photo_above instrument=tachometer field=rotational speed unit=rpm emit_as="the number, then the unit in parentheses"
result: 850 (rpm)
